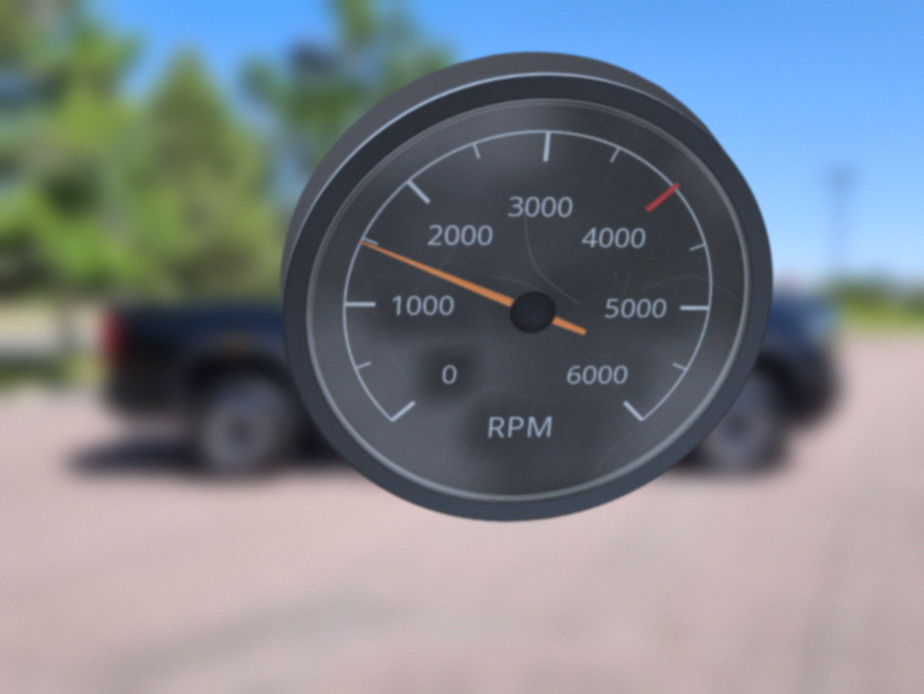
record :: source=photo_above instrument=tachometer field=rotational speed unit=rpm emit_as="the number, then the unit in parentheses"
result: 1500 (rpm)
